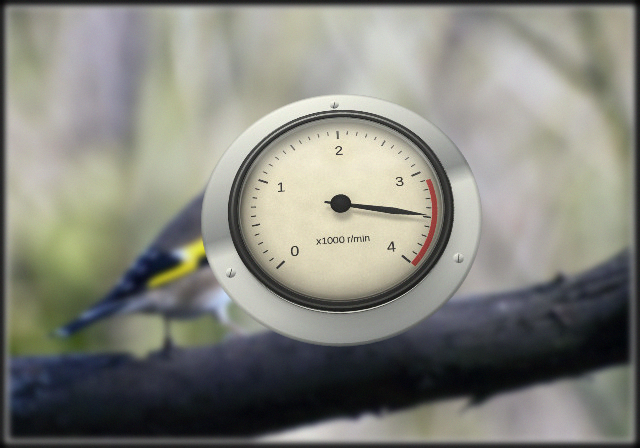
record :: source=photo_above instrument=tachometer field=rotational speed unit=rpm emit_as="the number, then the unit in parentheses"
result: 3500 (rpm)
